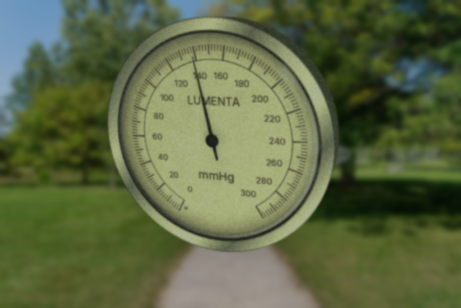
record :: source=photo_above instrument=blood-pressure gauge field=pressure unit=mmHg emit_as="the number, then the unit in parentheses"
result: 140 (mmHg)
